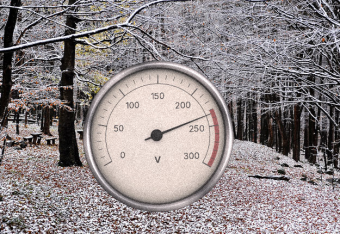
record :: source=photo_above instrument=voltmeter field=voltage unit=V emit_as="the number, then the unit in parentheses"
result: 235 (V)
